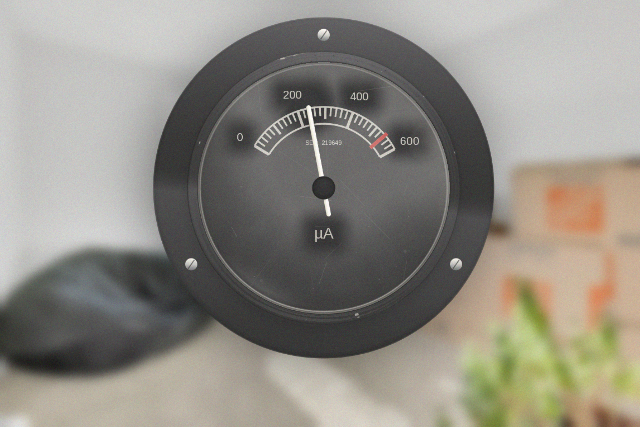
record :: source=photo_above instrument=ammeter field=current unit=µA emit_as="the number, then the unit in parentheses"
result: 240 (µA)
